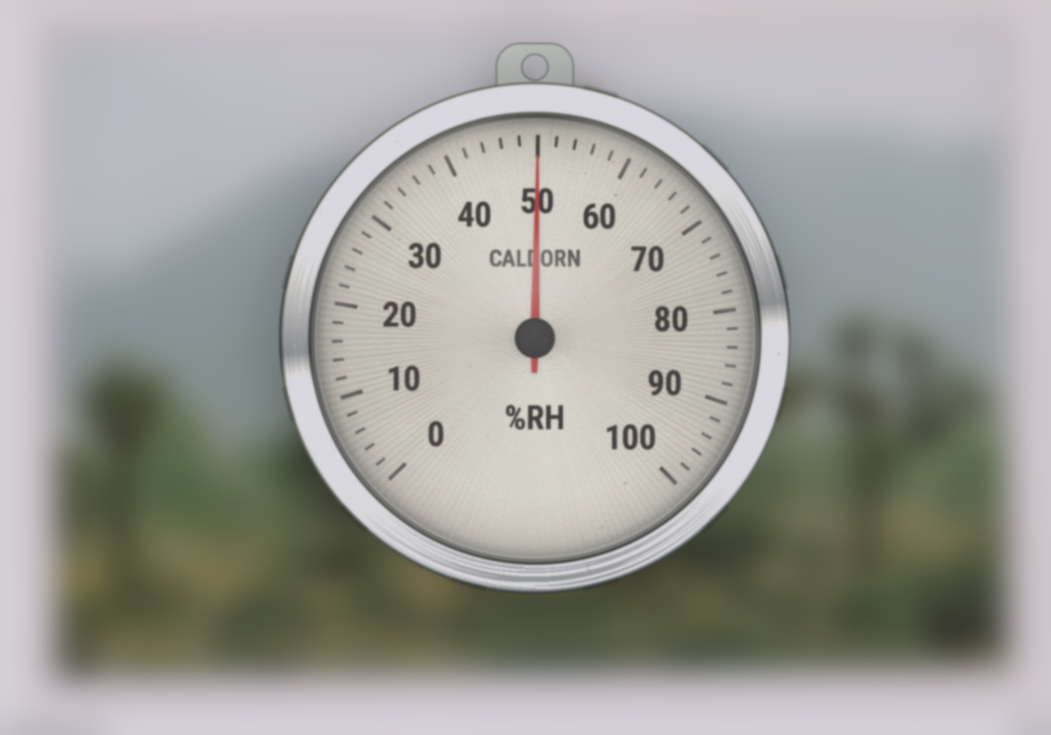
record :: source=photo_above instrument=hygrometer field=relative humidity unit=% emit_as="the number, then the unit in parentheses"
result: 50 (%)
